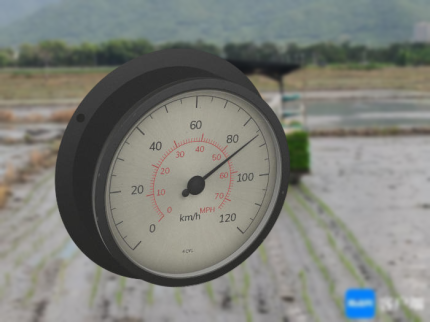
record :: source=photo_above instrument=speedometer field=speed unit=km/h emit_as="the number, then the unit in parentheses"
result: 85 (km/h)
